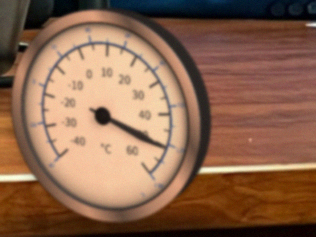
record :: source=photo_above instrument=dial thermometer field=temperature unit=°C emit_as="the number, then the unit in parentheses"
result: 50 (°C)
